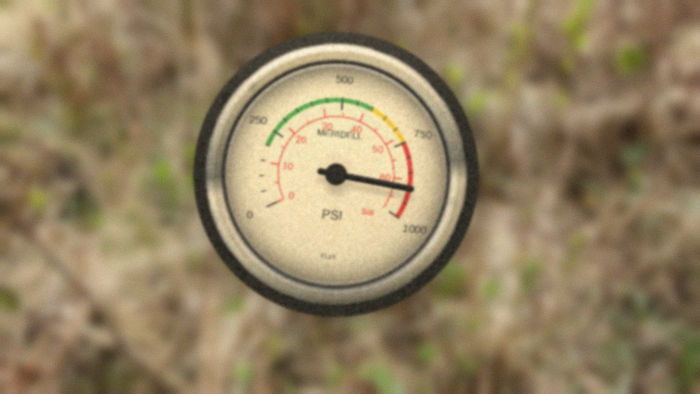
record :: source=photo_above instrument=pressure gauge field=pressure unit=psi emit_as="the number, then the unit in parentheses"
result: 900 (psi)
